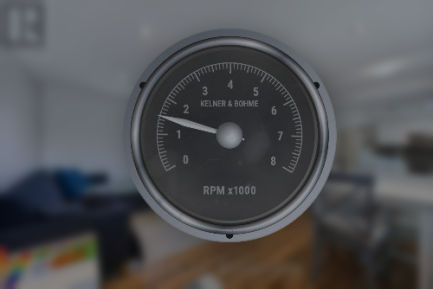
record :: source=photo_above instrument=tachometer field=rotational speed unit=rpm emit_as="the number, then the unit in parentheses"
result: 1500 (rpm)
